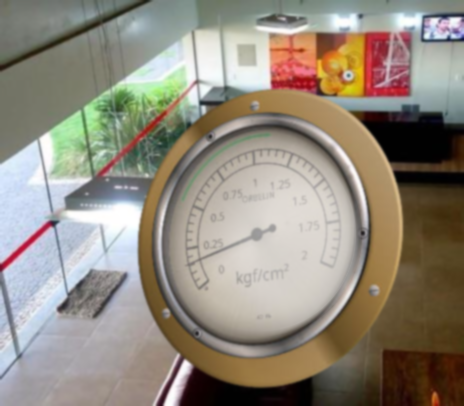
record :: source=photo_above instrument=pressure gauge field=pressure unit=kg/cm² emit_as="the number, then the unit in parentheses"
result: 0.15 (kg/cm²)
